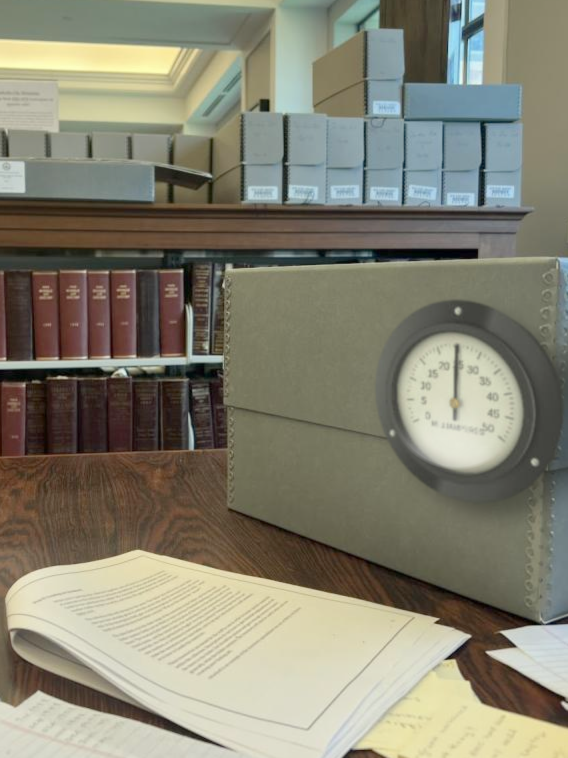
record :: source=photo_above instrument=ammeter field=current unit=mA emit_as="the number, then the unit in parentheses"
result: 25 (mA)
